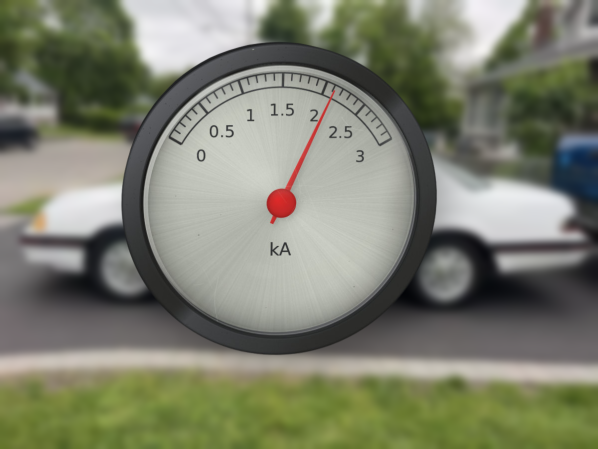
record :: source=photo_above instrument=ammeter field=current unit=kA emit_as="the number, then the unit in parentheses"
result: 2.1 (kA)
